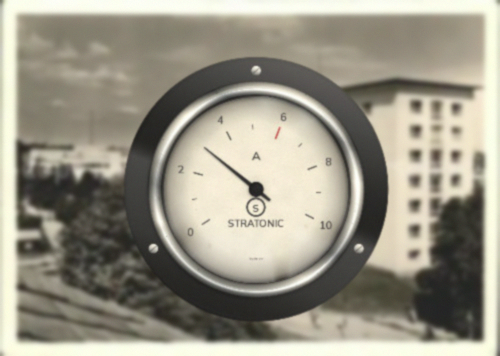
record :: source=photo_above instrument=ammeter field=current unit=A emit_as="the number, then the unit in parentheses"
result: 3 (A)
